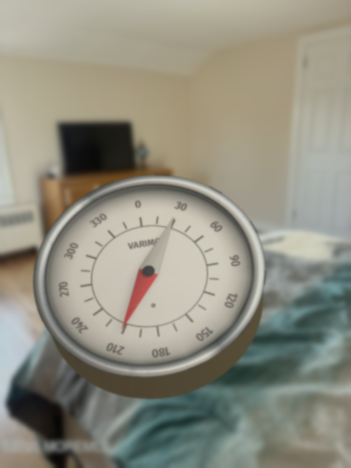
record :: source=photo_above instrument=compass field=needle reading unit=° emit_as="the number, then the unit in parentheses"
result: 210 (°)
